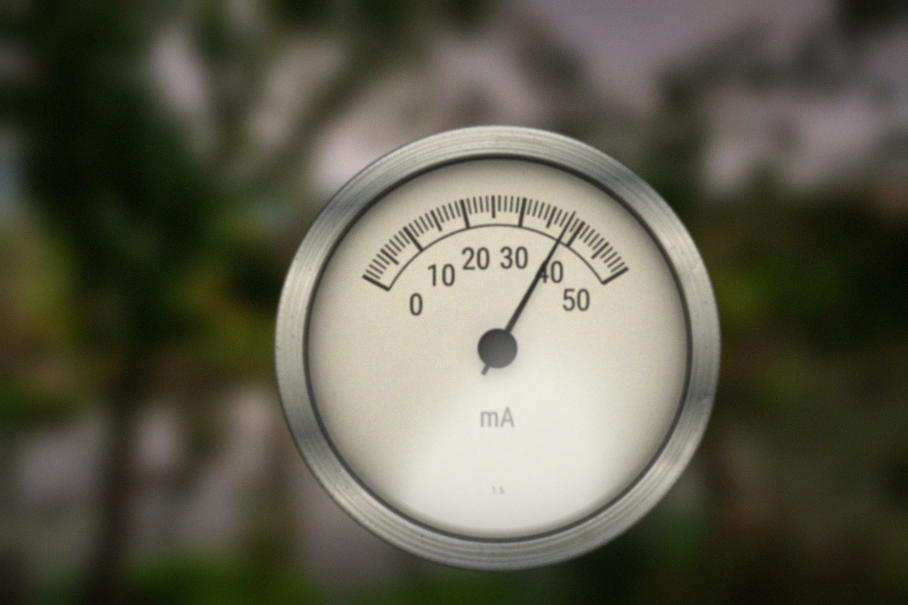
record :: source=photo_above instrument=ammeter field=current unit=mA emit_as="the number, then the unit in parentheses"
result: 38 (mA)
